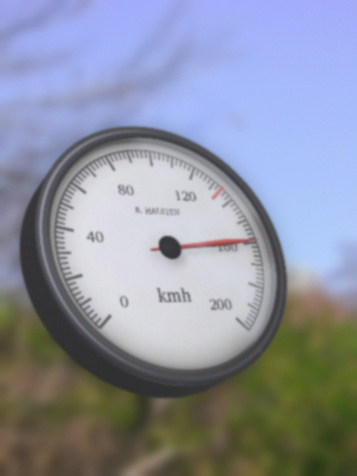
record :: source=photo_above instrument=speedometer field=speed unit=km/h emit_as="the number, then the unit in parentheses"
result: 160 (km/h)
